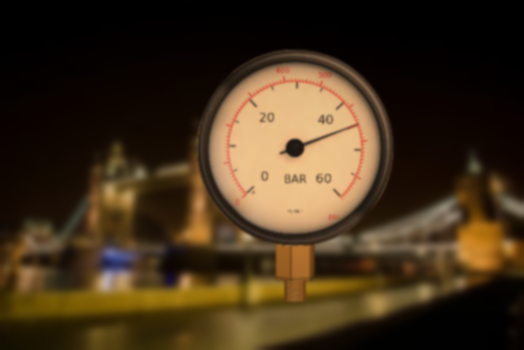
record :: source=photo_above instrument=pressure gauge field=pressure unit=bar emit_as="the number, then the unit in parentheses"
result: 45 (bar)
